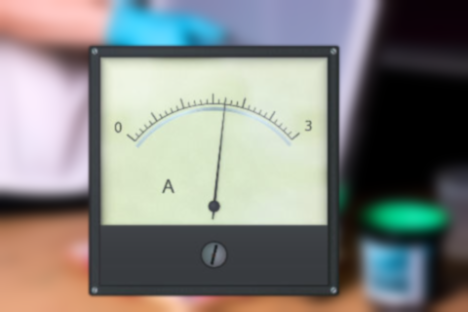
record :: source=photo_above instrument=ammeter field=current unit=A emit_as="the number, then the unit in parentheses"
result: 1.7 (A)
